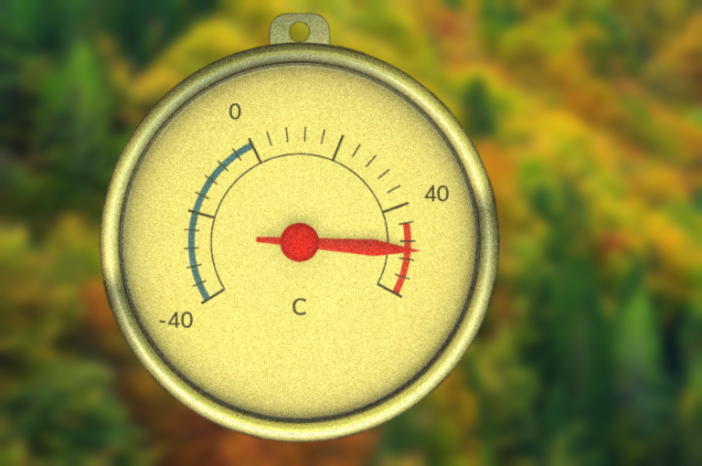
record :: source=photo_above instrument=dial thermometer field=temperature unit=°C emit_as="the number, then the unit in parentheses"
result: 50 (°C)
